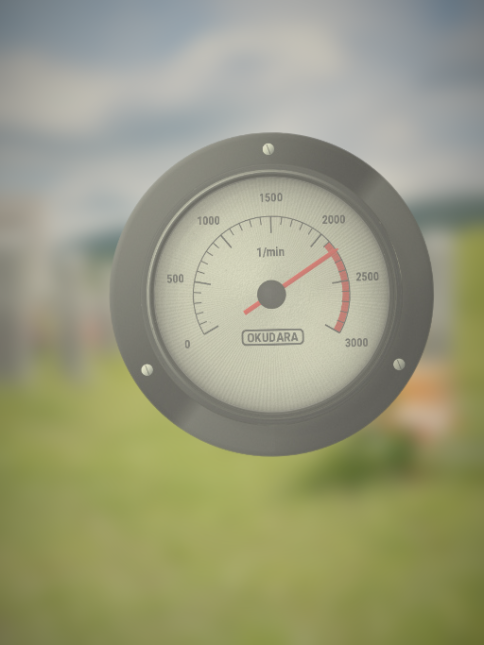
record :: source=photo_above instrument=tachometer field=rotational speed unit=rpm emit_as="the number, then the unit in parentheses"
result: 2200 (rpm)
